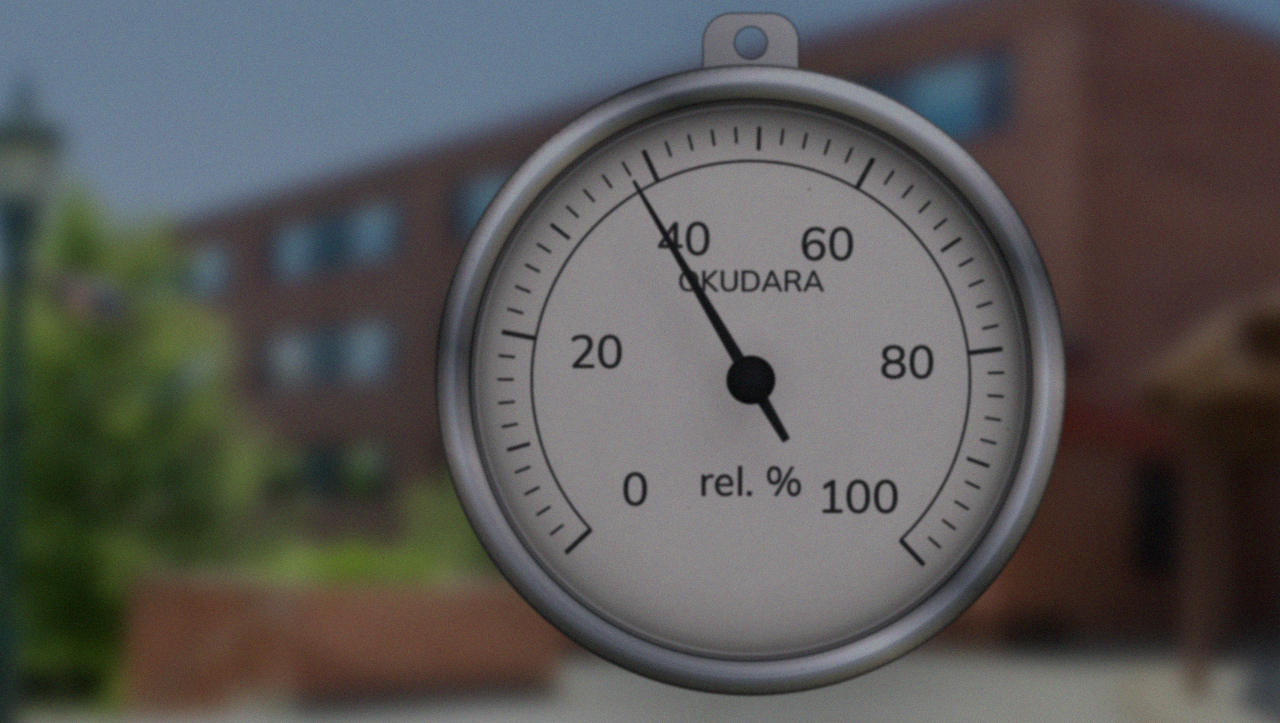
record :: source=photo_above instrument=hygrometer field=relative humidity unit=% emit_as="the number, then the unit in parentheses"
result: 38 (%)
